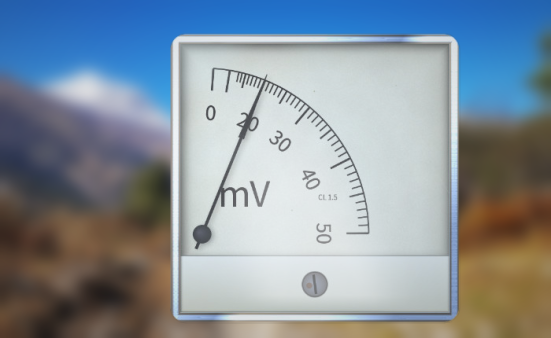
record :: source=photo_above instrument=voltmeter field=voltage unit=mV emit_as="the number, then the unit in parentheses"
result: 20 (mV)
